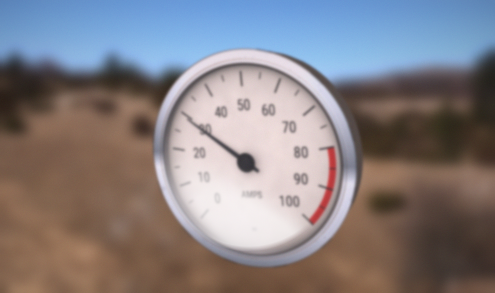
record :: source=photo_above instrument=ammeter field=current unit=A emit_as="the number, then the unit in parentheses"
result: 30 (A)
